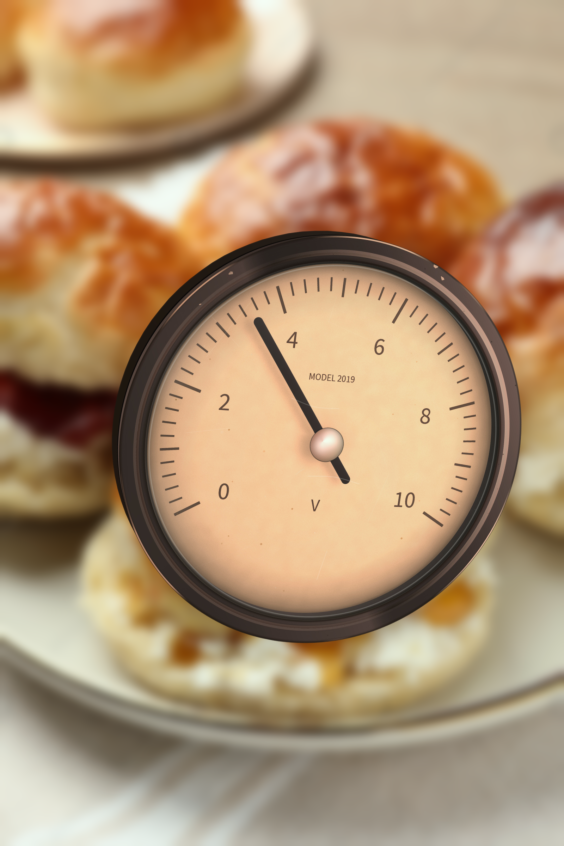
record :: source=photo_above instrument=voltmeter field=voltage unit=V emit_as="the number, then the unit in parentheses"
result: 3.5 (V)
